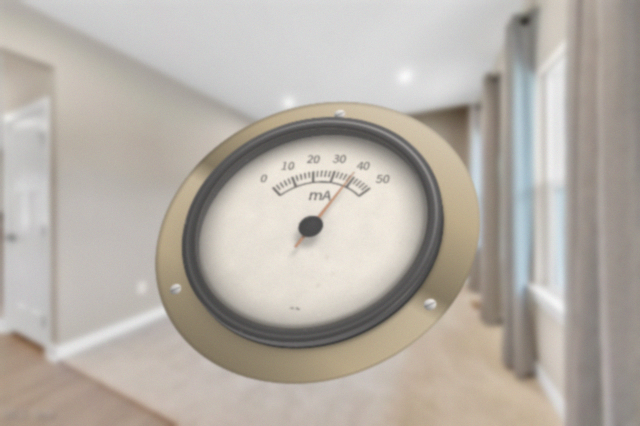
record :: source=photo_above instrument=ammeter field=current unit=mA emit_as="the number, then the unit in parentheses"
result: 40 (mA)
